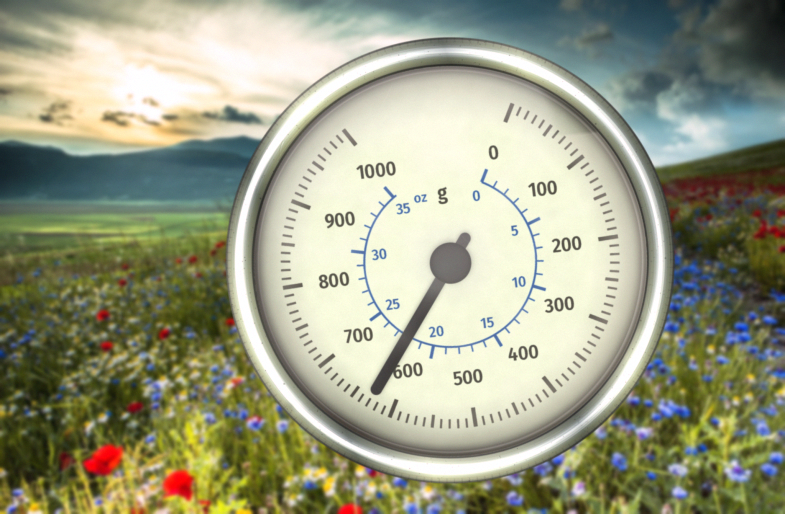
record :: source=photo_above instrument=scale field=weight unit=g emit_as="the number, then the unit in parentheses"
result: 630 (g)
